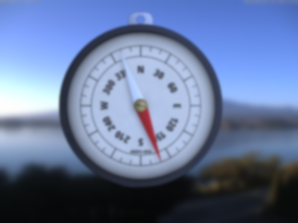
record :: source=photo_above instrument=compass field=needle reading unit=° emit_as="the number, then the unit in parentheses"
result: 160 (°)
